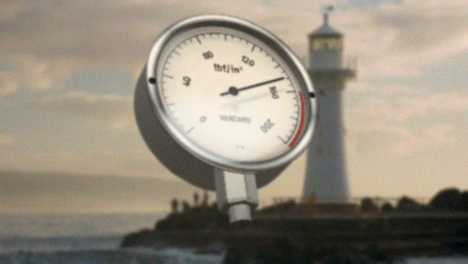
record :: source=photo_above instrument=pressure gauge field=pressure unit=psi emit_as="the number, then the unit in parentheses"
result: 150 (psi)
